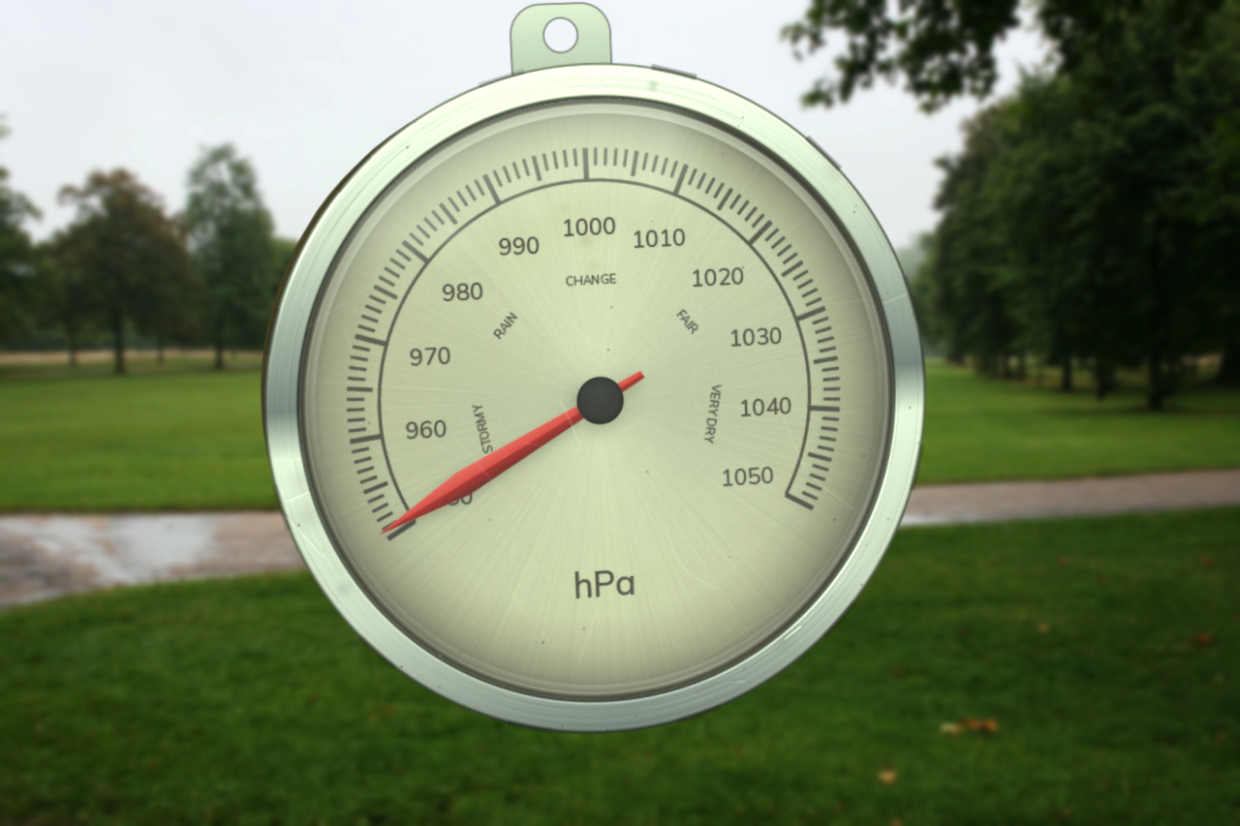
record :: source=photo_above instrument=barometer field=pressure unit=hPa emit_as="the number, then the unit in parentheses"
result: 951 (hPa)
